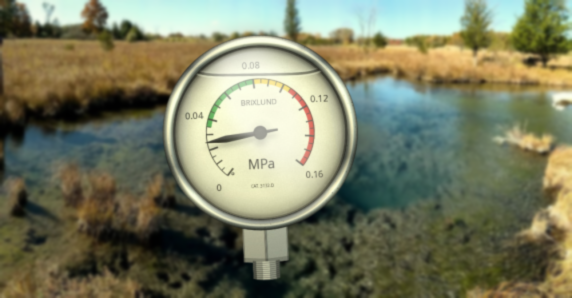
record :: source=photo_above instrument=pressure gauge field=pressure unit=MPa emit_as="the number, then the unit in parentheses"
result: 0.025 (MPa)
